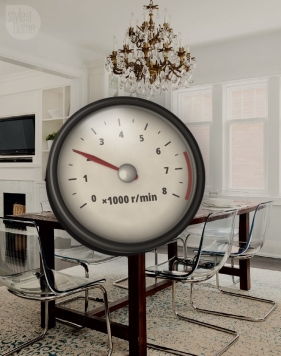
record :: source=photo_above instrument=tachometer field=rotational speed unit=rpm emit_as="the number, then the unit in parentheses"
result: 2000 (rpm)
